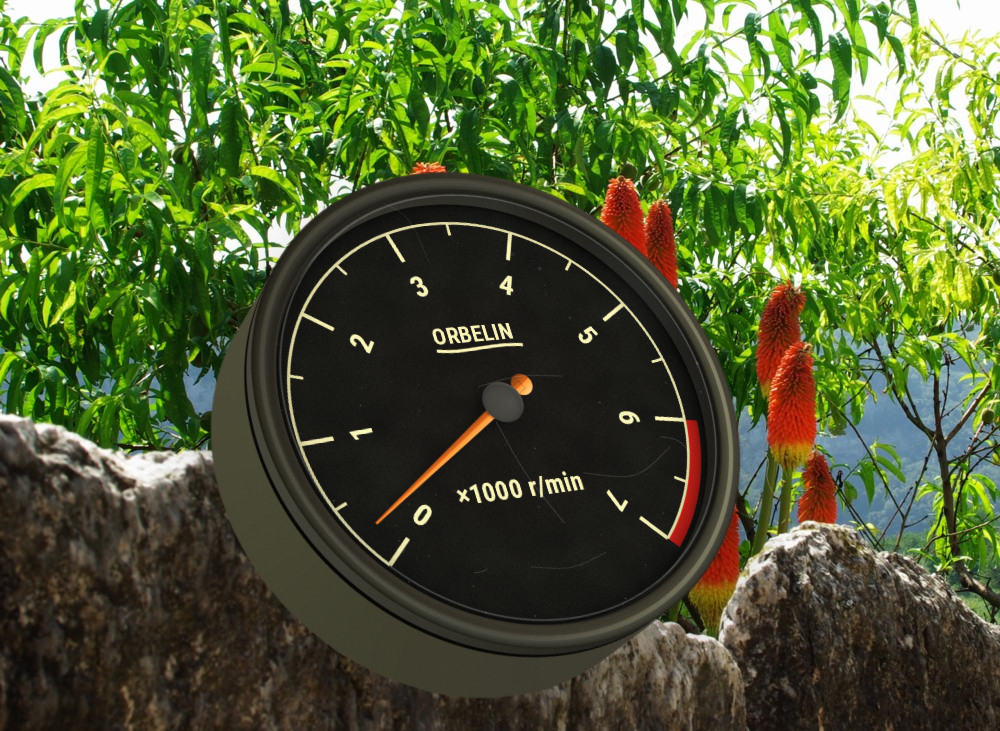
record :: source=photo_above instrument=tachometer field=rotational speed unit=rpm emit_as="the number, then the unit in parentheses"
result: 250 (rpm)
